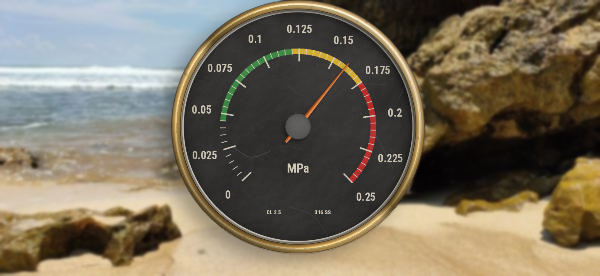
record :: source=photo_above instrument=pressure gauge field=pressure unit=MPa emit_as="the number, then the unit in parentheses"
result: 0.16 (MPa)
